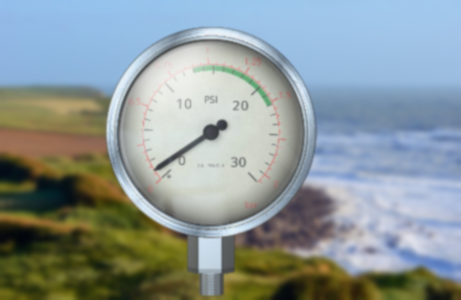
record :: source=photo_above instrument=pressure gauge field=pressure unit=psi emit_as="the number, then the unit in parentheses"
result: 1 (psi)
